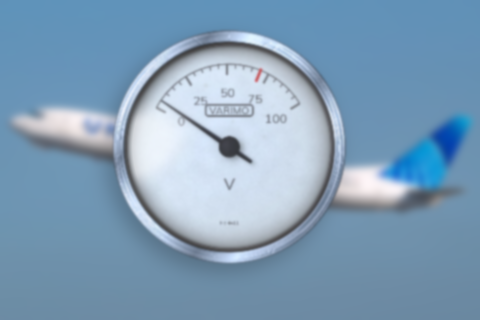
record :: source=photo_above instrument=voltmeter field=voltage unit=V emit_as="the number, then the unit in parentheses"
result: 5 (V)
